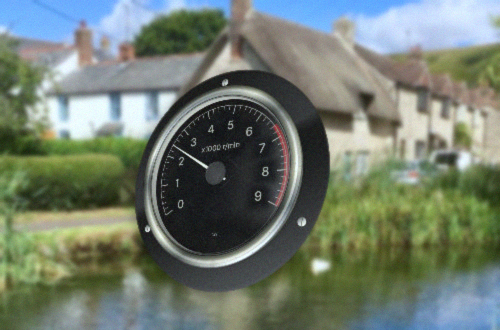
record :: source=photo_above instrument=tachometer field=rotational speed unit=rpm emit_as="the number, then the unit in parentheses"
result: 2400 (rpm)
